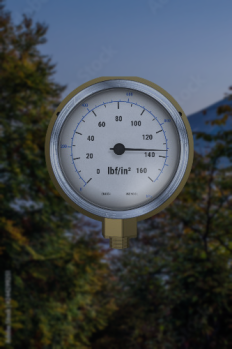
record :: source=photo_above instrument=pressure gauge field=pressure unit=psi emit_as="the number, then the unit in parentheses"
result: 135 (psi)
